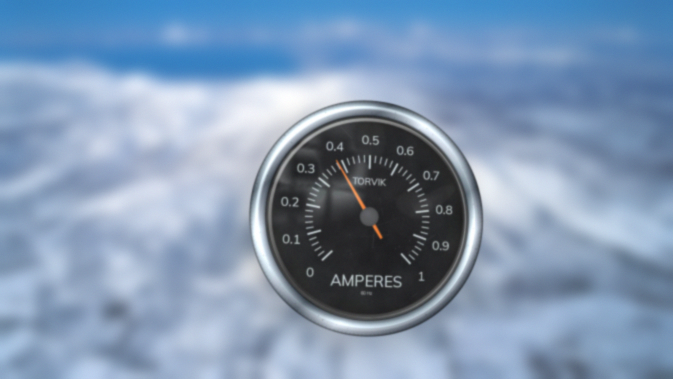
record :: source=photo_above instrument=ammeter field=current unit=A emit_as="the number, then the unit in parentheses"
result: 0.38 (A)
